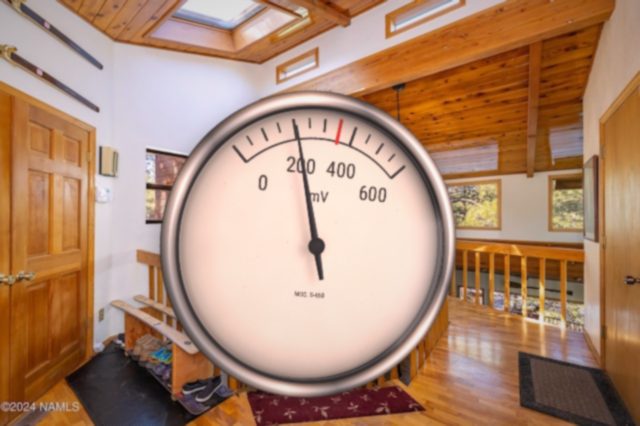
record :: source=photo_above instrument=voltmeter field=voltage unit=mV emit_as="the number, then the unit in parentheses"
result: 200 (mV)
